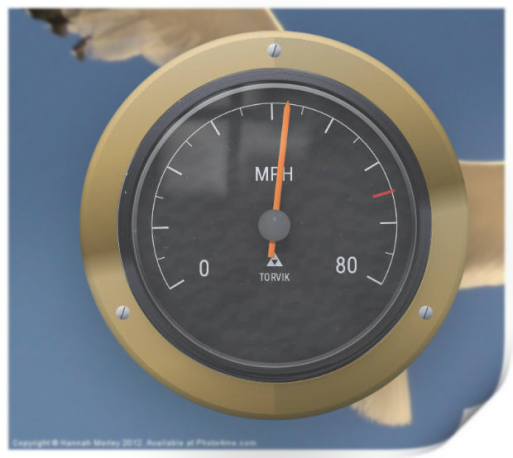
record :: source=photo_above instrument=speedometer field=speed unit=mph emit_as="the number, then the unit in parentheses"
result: 42.5 (mph)
